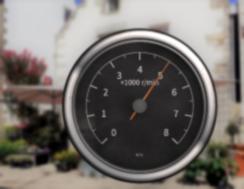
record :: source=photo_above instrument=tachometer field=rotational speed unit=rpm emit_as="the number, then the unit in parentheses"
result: 5000 (rpm)
